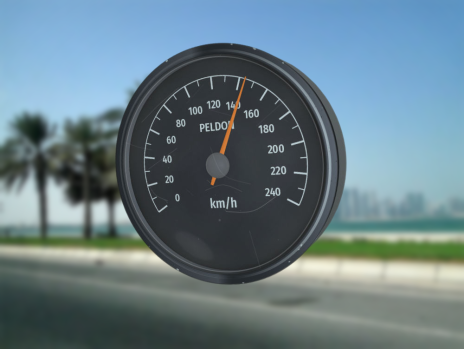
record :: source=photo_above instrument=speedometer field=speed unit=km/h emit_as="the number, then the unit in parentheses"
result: 145 (km/h)
